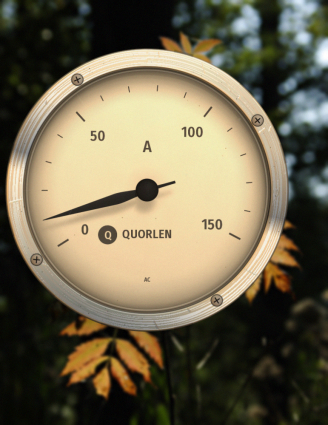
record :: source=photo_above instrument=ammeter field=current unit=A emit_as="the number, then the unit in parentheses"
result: 10 (A)
